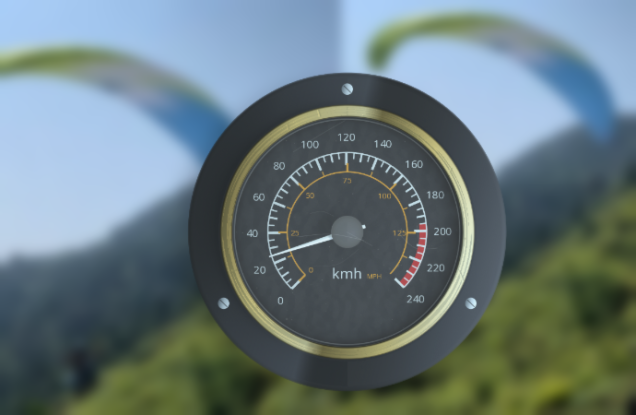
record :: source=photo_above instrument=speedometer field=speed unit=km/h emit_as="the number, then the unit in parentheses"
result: 25 (km/h)
